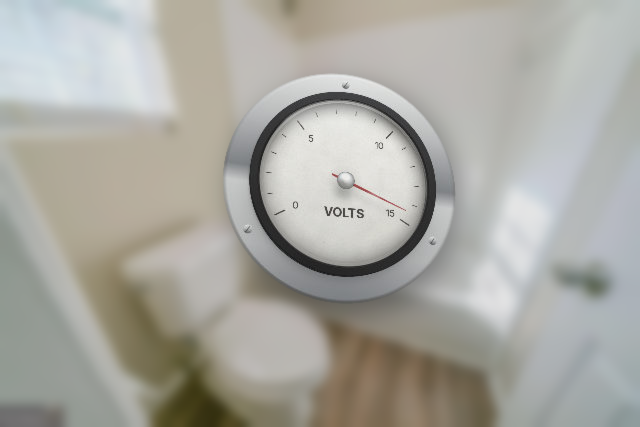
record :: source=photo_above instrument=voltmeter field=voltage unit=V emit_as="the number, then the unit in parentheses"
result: 14.5 (V)
